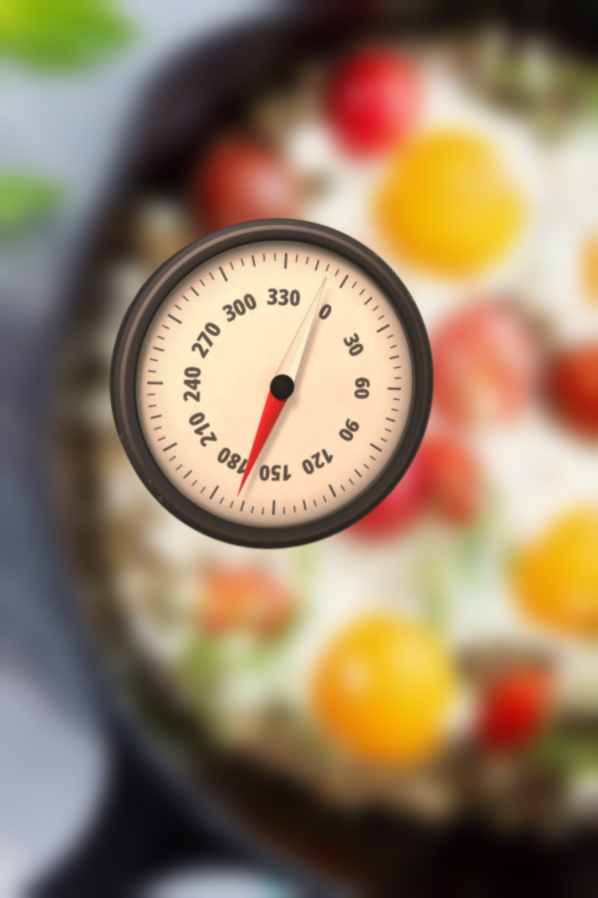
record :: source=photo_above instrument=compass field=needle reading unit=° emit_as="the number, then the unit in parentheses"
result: 170 (°)
